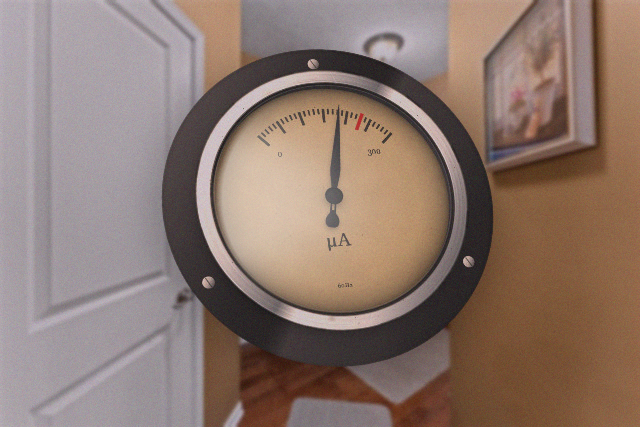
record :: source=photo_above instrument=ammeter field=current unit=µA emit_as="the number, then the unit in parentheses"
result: 180 (µA)
